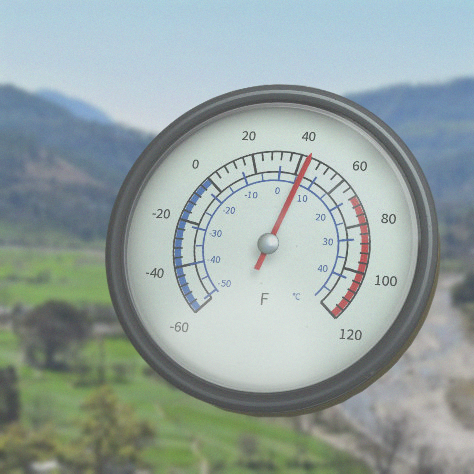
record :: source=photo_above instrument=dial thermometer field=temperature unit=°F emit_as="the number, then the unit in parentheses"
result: 44 (°F)
